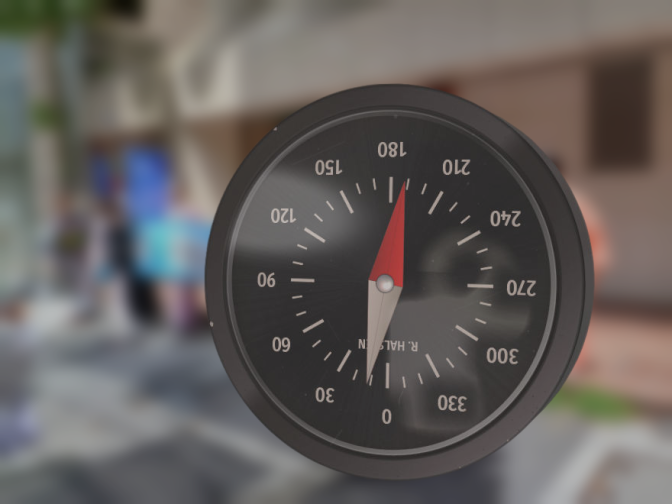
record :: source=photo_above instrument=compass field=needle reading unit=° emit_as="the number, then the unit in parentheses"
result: 190 (°)
